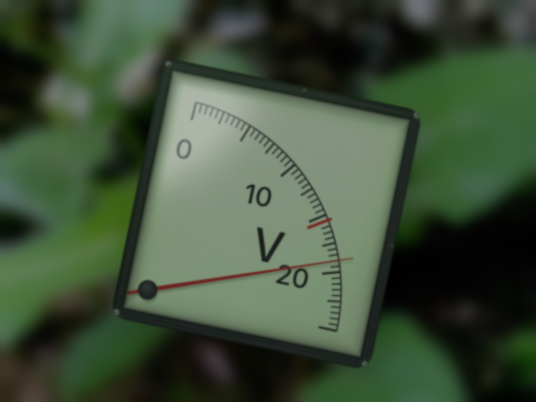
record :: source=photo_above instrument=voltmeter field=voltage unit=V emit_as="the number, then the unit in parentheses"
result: 19 (V)
